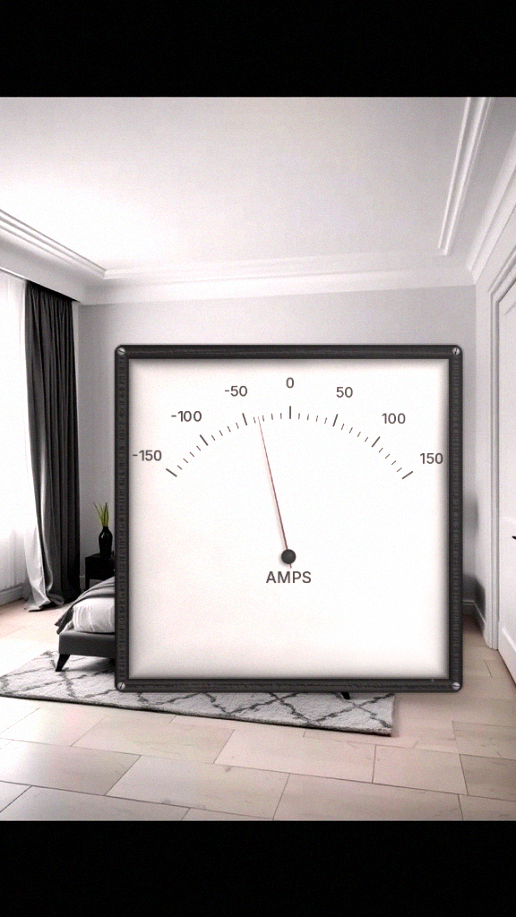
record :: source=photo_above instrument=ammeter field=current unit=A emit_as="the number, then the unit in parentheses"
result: -35 (A)
